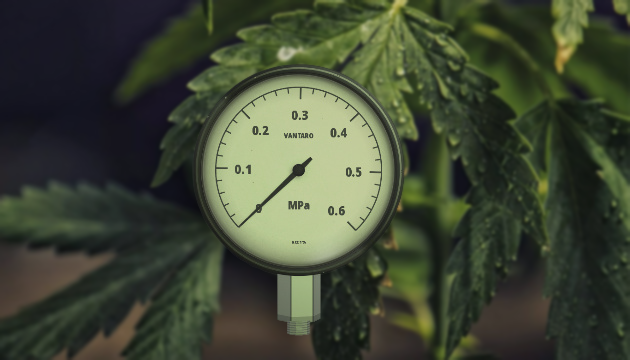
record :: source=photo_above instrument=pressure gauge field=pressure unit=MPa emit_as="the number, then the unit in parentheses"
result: 0 (MPa)
